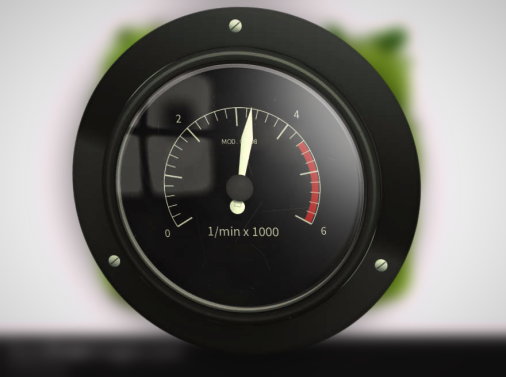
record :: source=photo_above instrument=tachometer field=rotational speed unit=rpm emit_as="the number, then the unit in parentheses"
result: 3300 (rpm)
